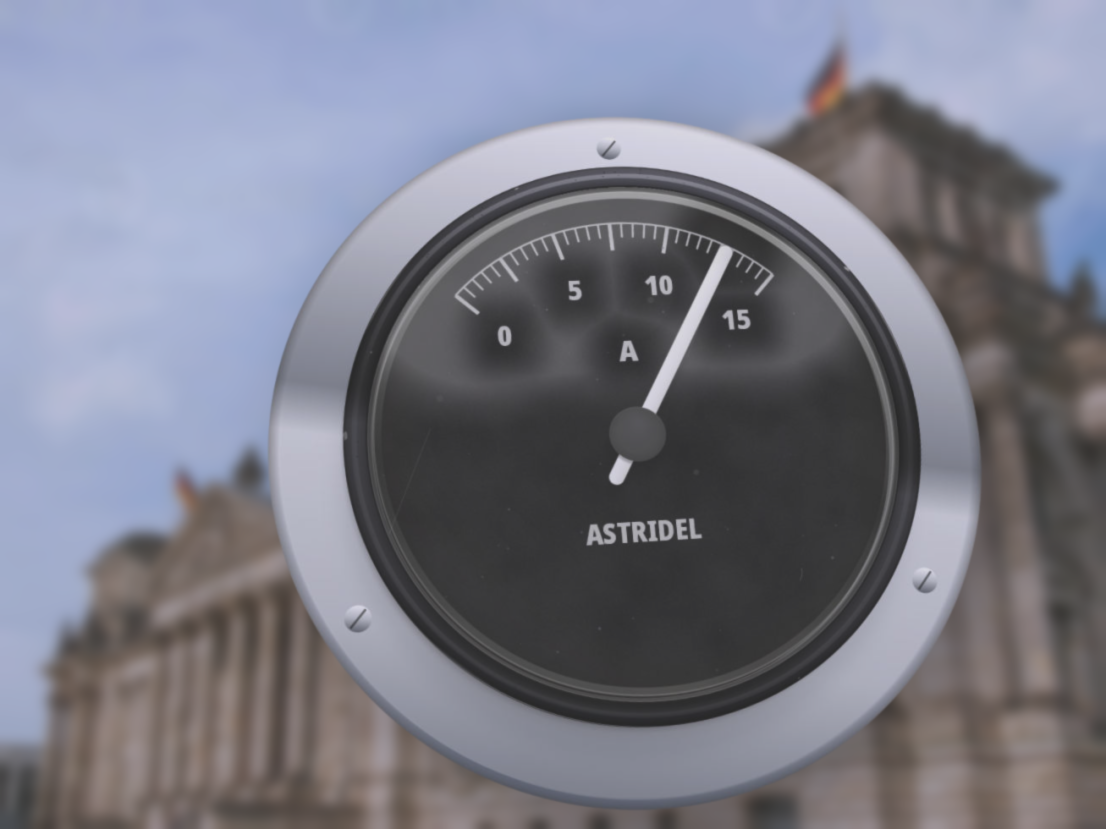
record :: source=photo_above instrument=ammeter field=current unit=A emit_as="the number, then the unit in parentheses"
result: 12.75 (A)
